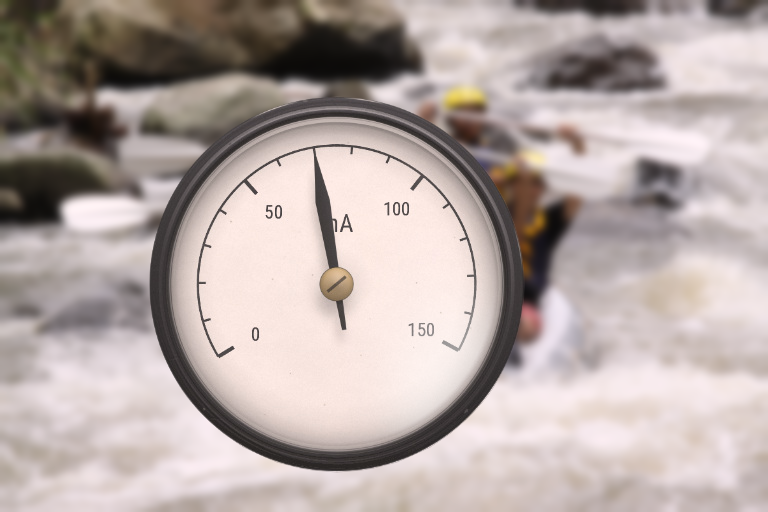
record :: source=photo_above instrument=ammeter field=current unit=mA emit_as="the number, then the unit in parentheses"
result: 70 (mA)
